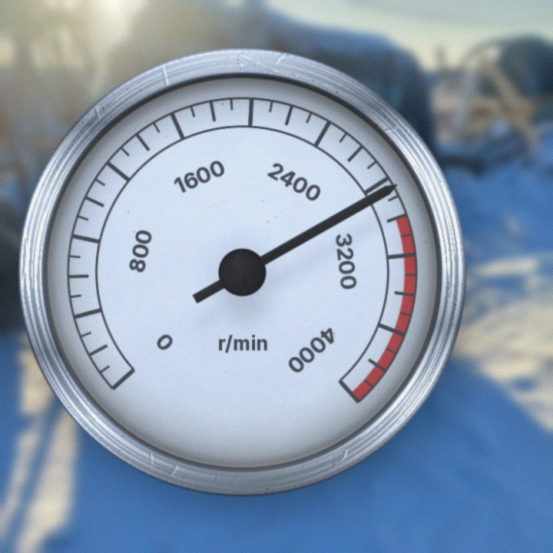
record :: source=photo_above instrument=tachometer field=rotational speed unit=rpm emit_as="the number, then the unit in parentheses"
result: 2850 (rpm)
